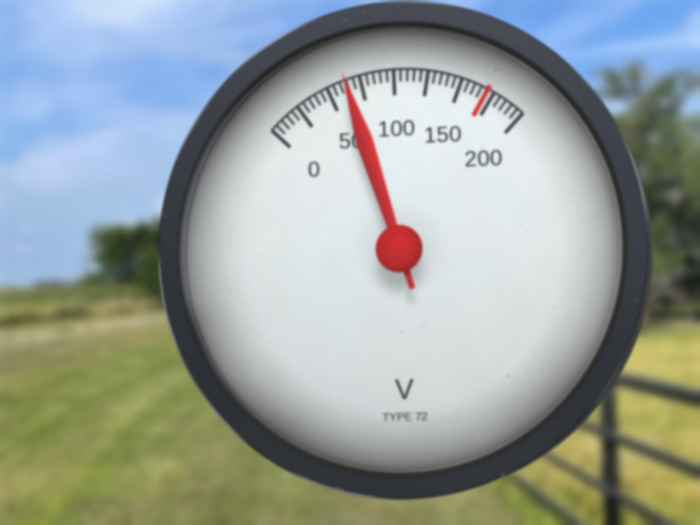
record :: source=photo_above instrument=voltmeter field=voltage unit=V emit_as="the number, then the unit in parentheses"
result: 65 (V)
